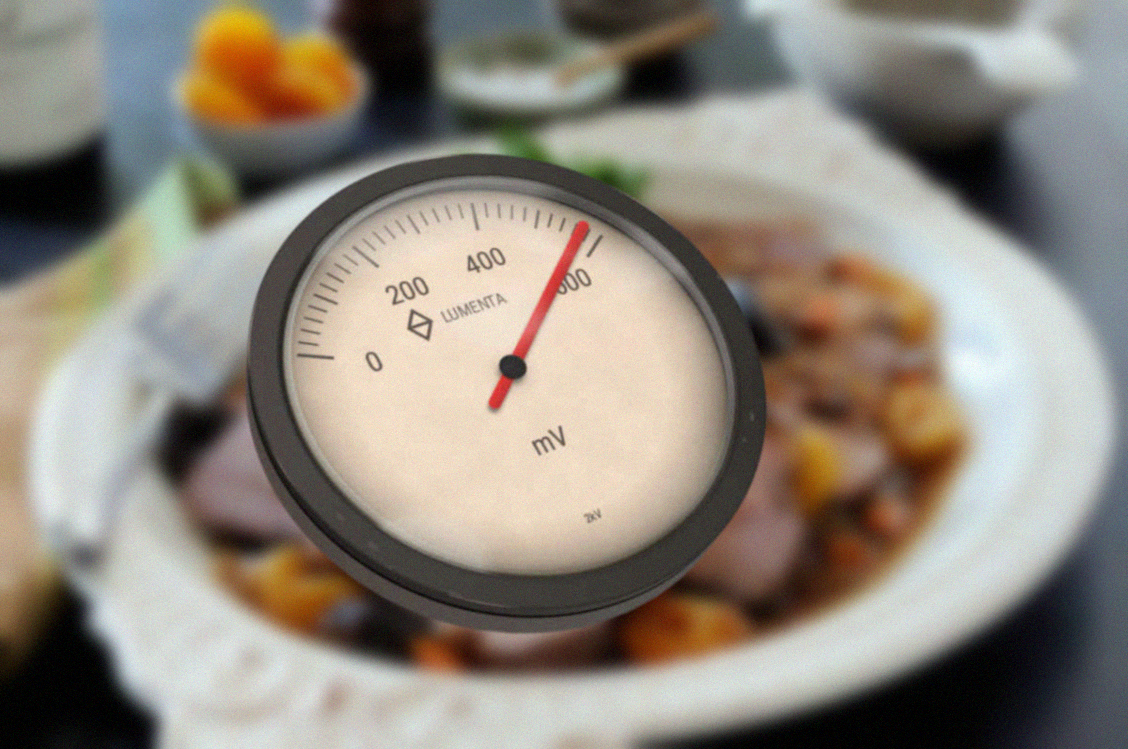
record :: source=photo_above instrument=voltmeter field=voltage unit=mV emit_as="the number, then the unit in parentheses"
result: 570 (mV)
